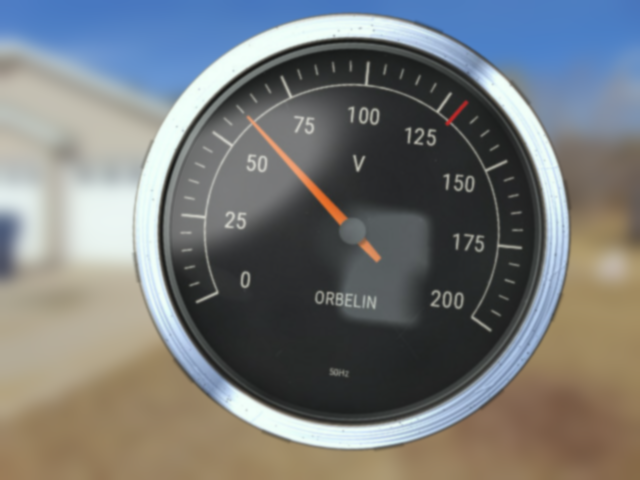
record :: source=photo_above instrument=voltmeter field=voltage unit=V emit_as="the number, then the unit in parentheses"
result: 60 (V)
